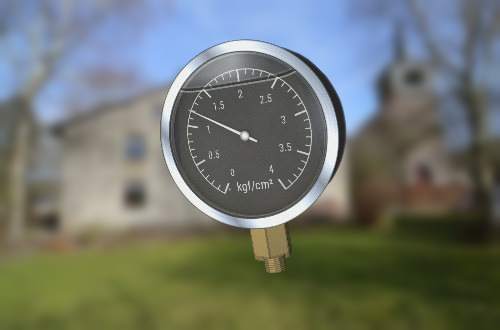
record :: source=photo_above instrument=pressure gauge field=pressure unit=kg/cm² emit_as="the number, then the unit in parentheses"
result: 1.2 (kg/cm²)
